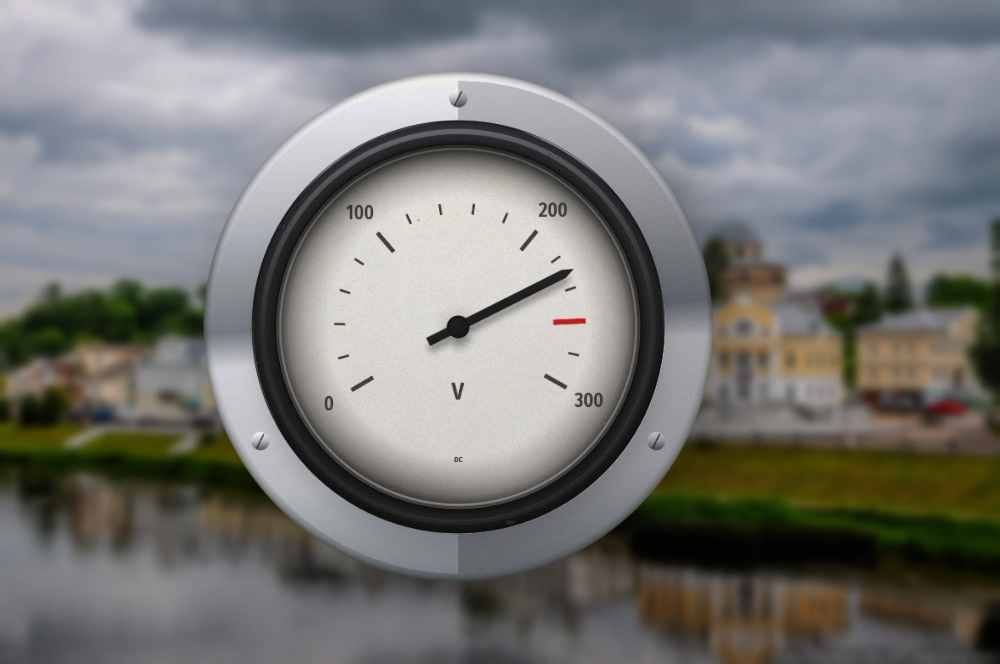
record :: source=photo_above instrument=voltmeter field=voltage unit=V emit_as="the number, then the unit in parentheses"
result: 230 (V)
